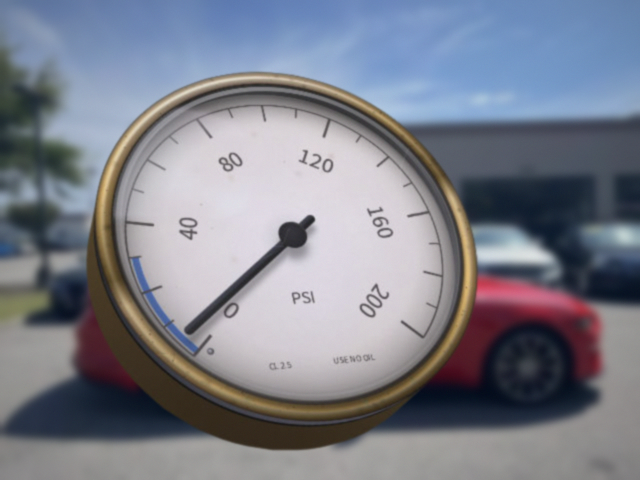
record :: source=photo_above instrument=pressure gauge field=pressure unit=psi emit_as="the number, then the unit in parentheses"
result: 5 (psi)
